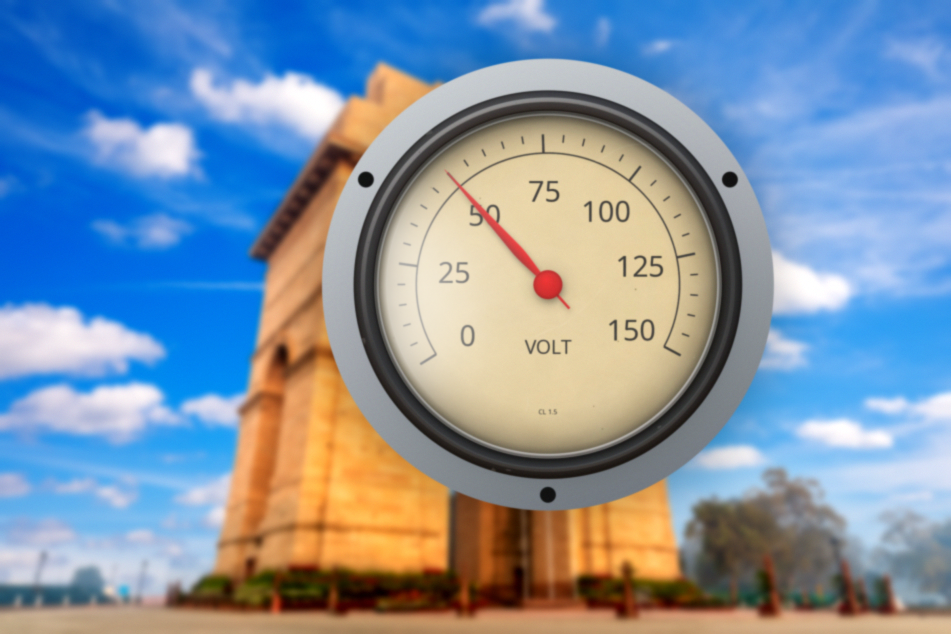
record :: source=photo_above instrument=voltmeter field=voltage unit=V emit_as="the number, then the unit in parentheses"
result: 50 (V)
